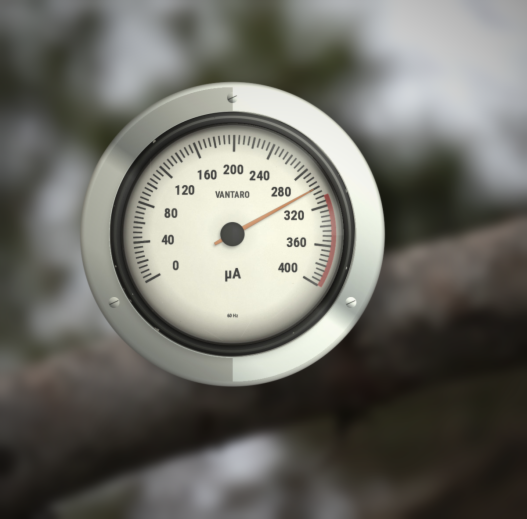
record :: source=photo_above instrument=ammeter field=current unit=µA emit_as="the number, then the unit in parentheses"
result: 300 (µA)
